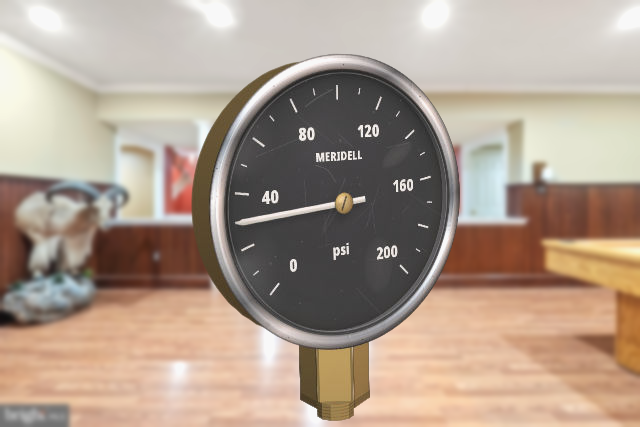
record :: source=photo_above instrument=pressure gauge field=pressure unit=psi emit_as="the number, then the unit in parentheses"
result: 30 (psi)
